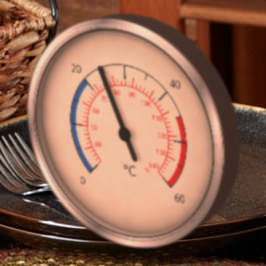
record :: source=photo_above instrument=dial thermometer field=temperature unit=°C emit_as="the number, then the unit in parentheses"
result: 25 (°C)
